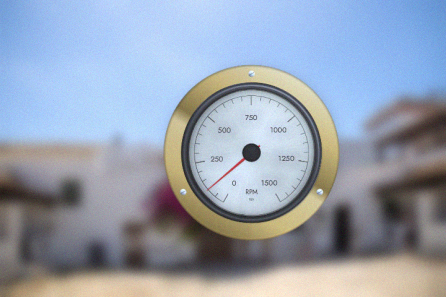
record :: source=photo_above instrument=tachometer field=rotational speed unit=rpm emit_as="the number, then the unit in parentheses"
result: 100 (rpm)
